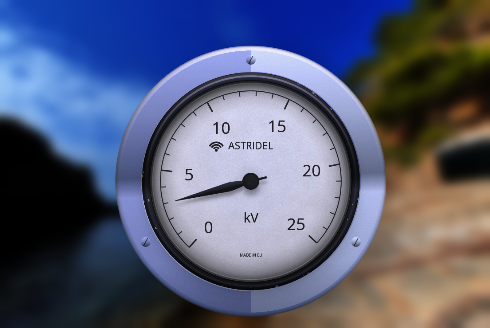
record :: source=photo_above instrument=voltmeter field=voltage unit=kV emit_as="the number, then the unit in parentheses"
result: 3 (kV)
